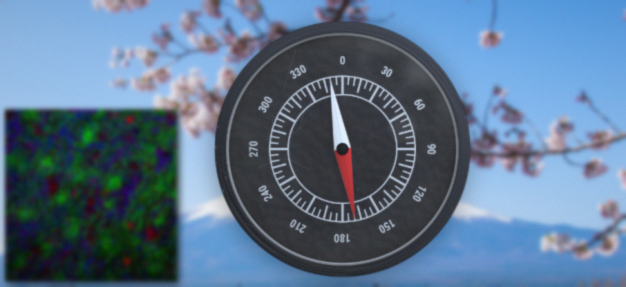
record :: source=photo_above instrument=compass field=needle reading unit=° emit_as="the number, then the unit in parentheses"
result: 170 (°)
